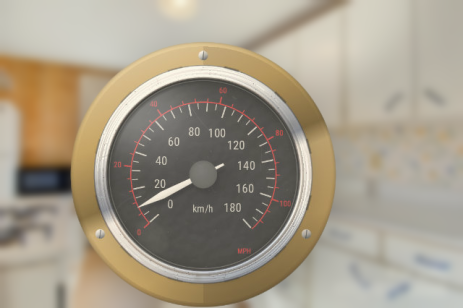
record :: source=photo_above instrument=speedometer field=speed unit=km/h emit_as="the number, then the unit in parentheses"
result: 10 (km/h)
